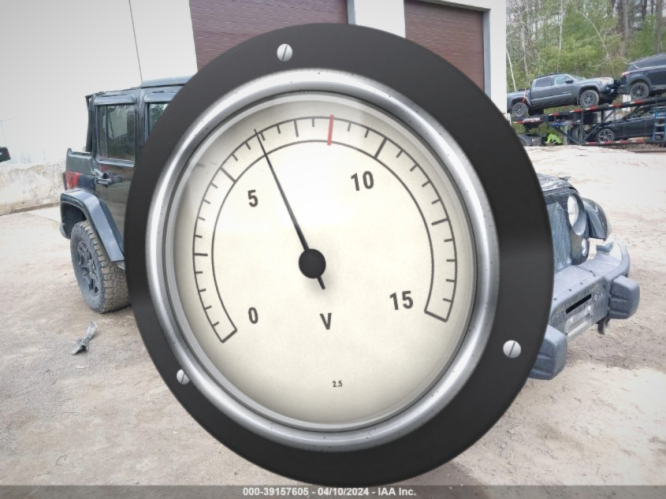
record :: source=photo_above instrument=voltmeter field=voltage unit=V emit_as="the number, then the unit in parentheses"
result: 6.5 (V)
